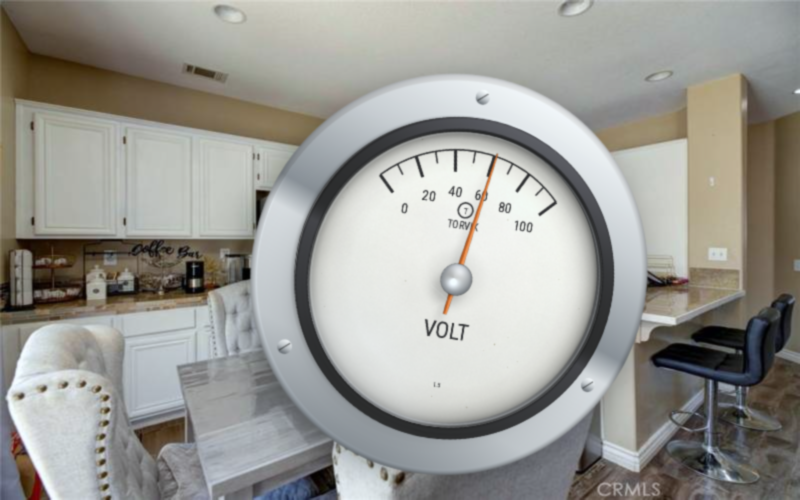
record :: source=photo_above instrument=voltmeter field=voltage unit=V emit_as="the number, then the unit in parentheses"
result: 60 (V)
